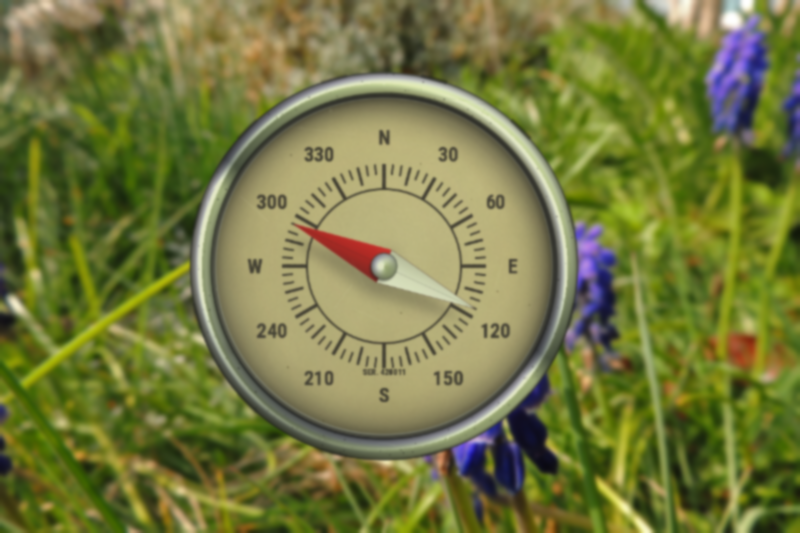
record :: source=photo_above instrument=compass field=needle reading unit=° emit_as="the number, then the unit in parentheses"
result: 295 (°)
